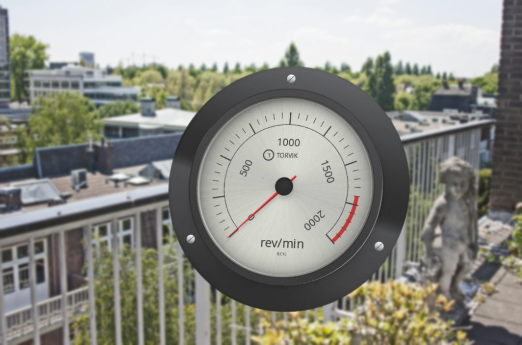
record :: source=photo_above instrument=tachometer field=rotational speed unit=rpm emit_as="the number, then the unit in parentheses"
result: 0 (rpm)
